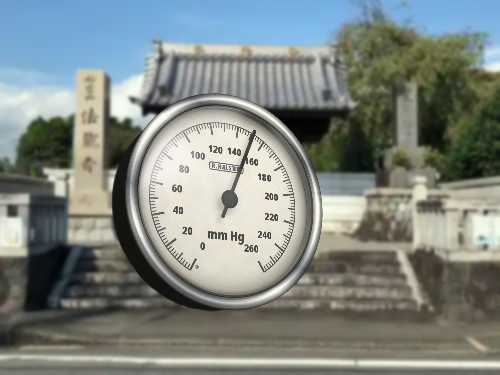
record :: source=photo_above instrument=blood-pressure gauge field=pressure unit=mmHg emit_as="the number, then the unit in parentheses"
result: 150 (mmHg)
